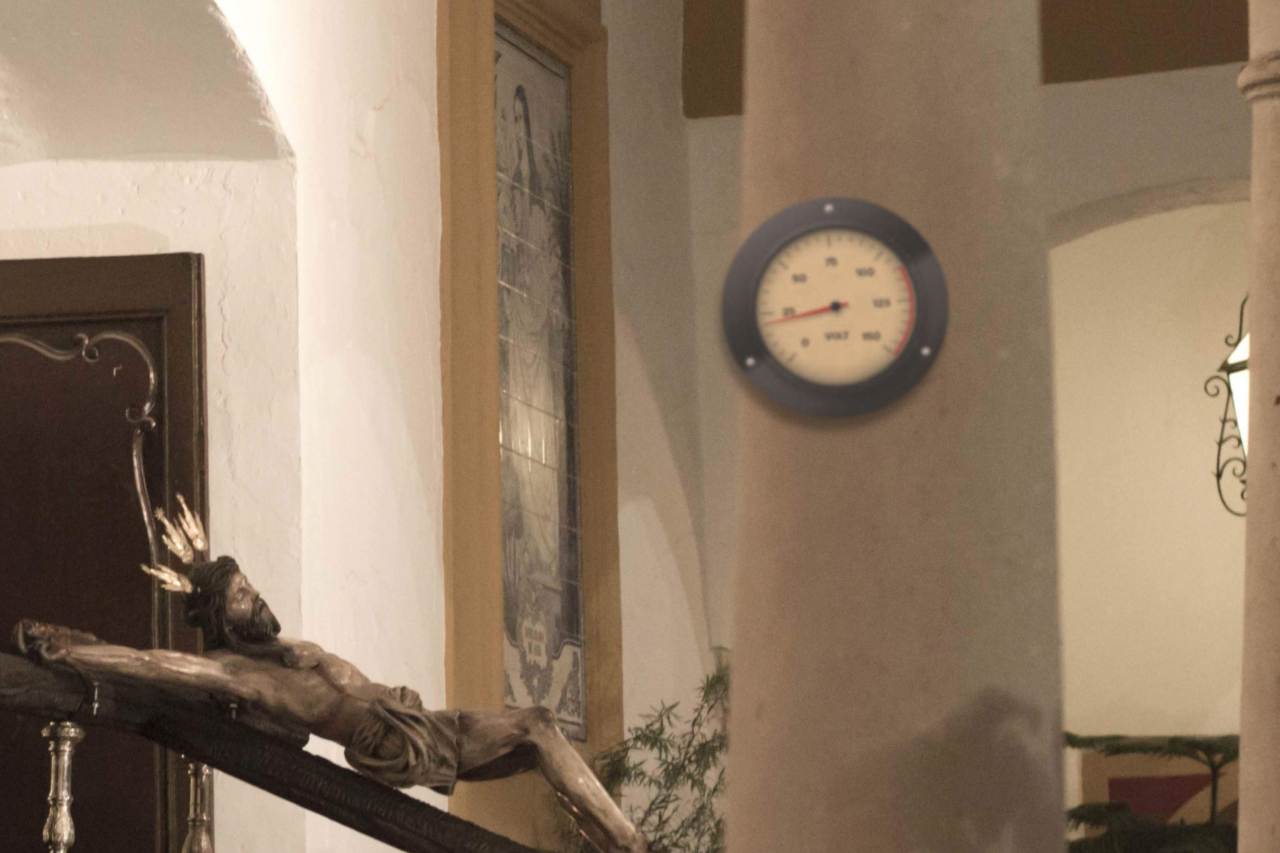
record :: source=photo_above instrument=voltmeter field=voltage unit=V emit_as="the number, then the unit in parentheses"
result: 20 (V)
